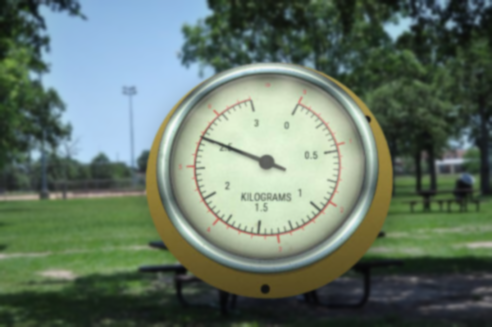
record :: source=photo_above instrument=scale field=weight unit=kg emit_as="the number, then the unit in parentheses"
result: 2.5 (kg)
